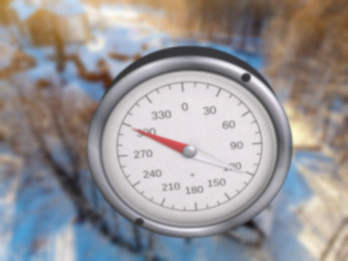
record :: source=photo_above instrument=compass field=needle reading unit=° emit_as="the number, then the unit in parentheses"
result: 300 (°)
